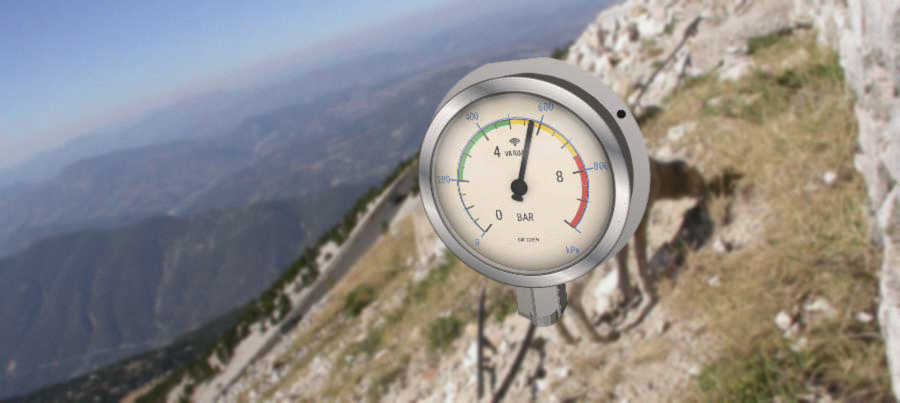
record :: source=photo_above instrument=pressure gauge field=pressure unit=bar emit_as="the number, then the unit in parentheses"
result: 5.75 (bar)
